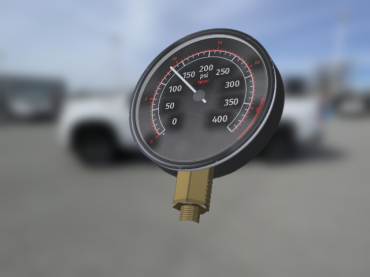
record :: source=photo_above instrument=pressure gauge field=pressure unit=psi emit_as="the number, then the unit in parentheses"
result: 130 (psi)
